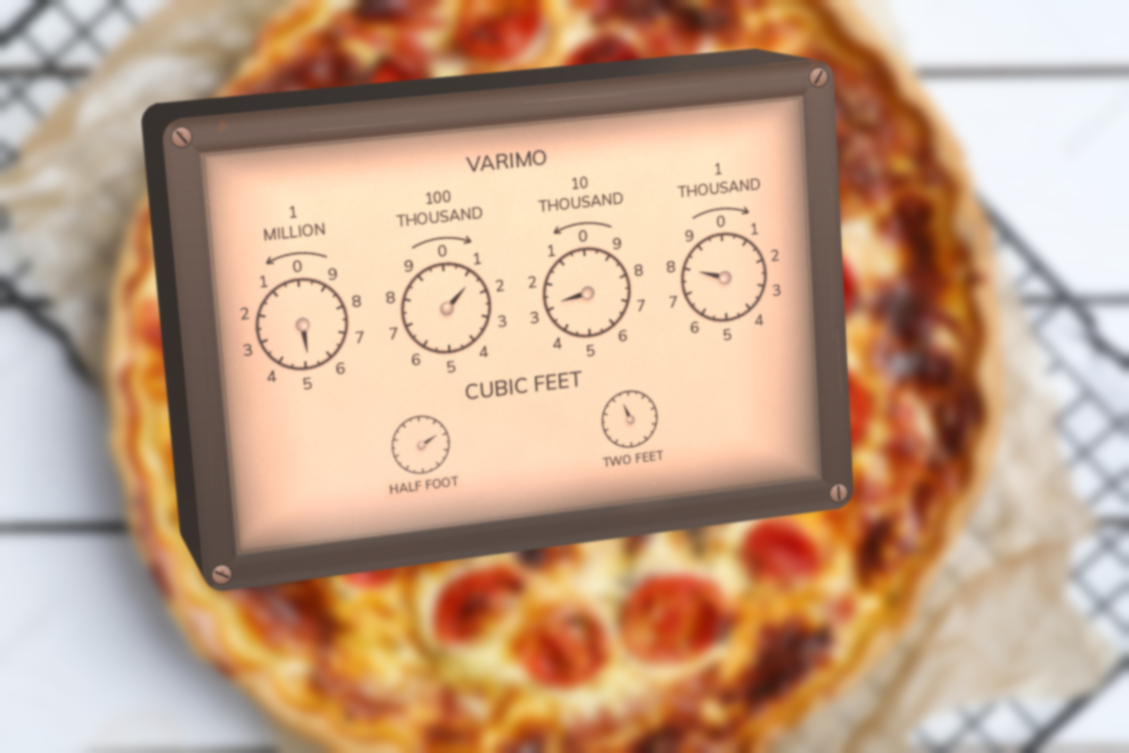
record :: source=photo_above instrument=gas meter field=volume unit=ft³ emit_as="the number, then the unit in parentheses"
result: 512800 (ft³)
